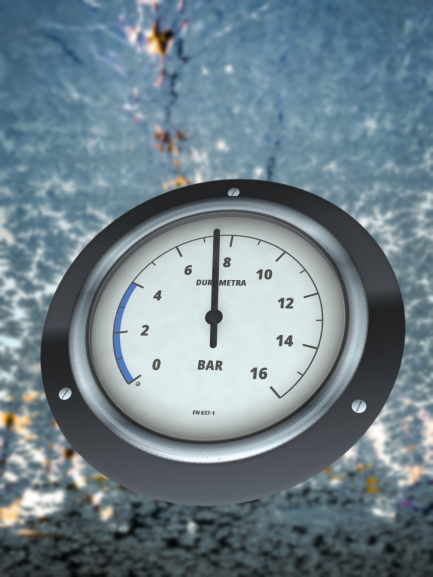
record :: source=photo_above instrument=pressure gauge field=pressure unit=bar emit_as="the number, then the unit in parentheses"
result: 7.5 (bar)
